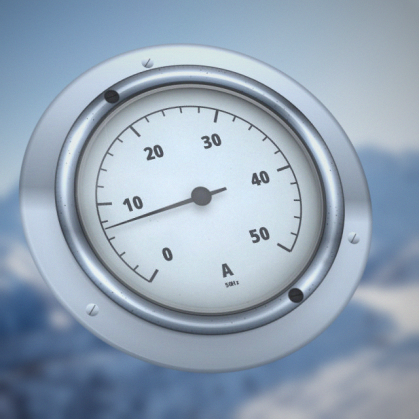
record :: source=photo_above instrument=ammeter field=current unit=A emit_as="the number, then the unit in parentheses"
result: 7 (A)
